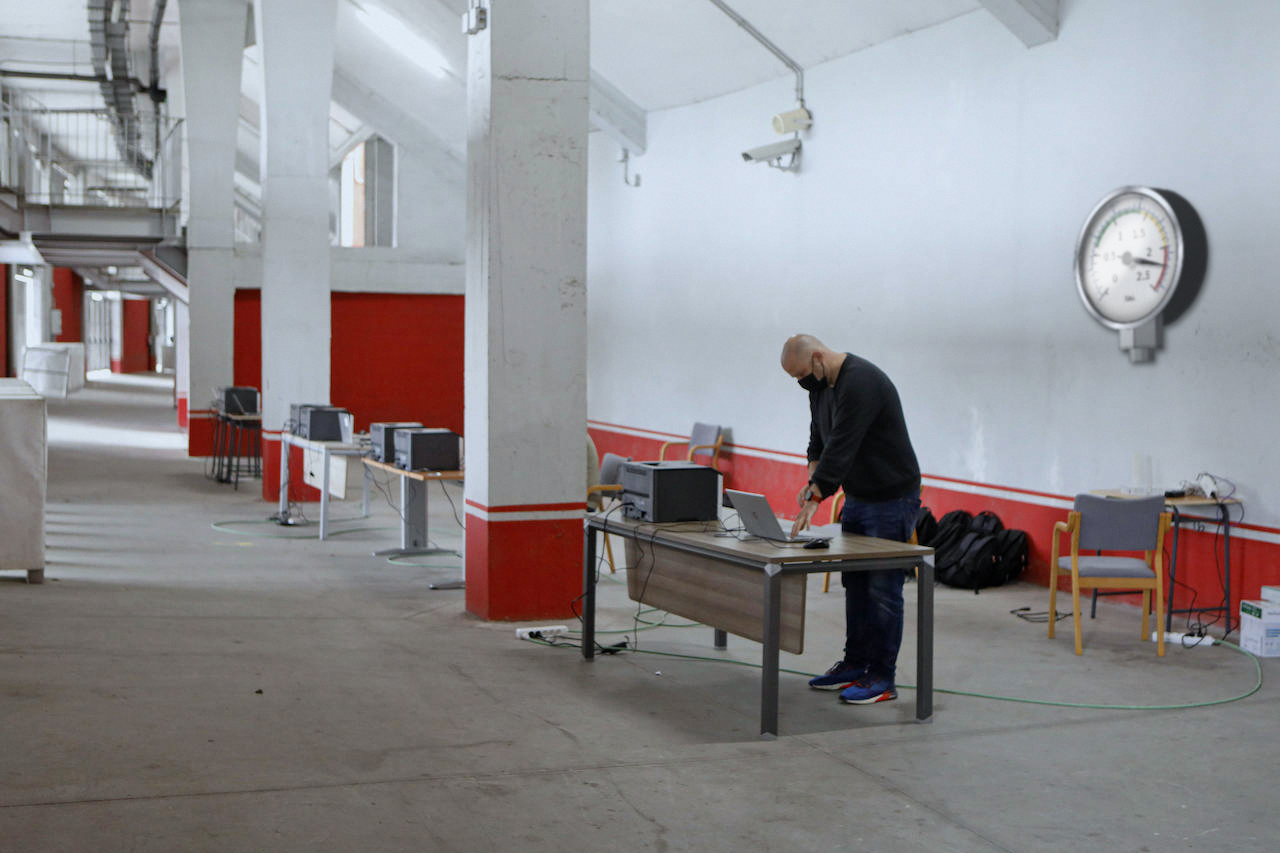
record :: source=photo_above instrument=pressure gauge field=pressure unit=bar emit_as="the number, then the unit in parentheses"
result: 2.2 (bar)
